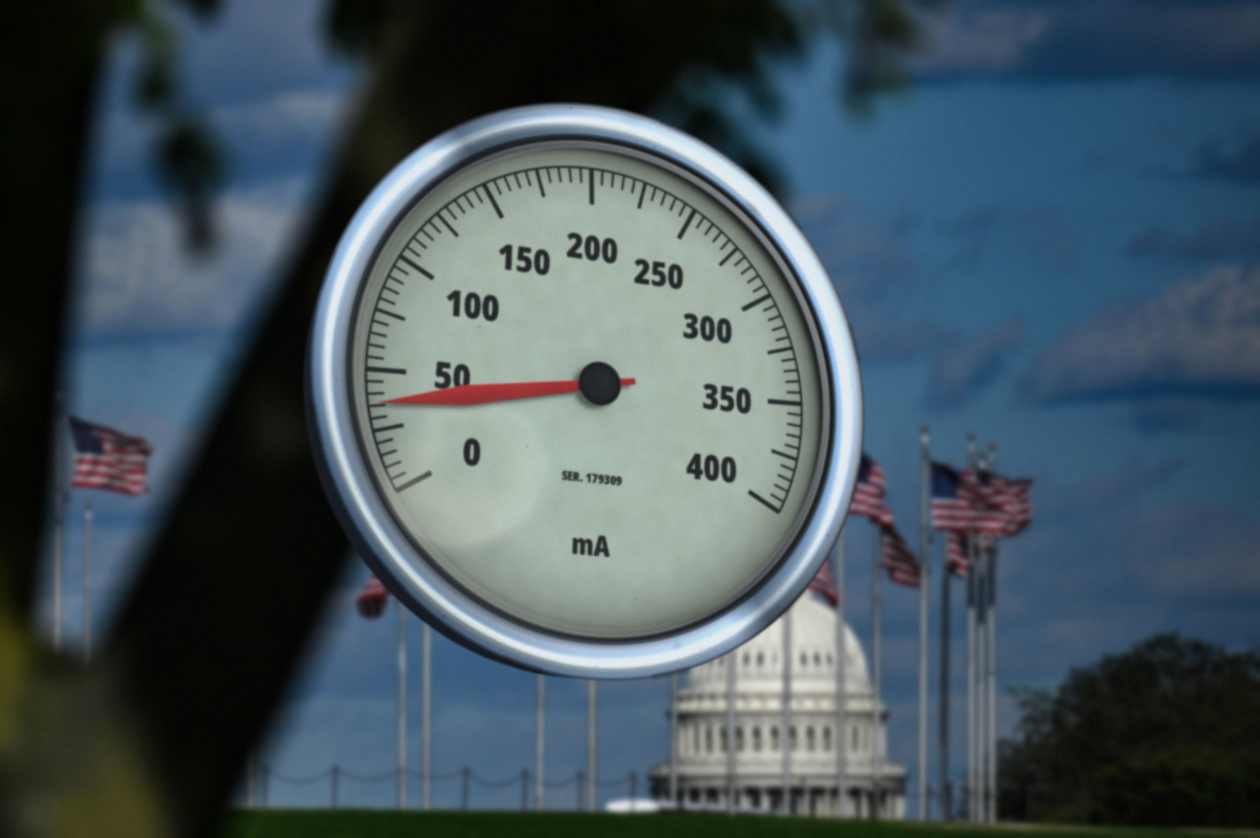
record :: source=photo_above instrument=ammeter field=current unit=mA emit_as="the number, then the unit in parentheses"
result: 35 (mA)
